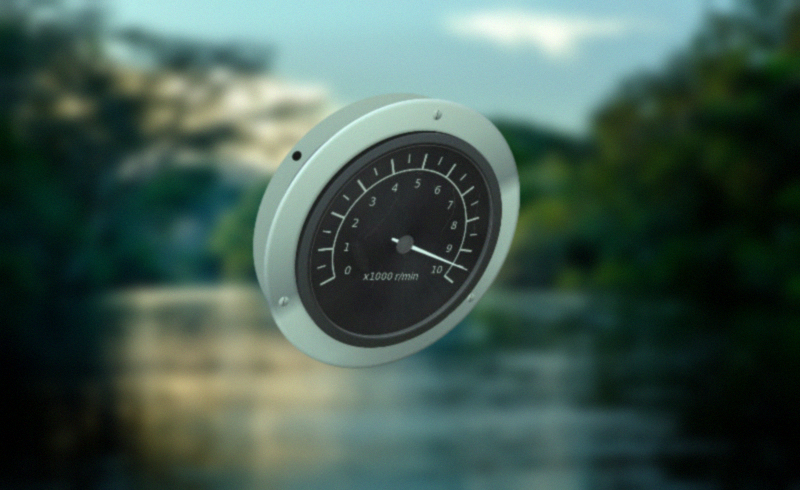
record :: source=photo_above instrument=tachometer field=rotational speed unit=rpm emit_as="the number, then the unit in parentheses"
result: 9500 (rpm)
